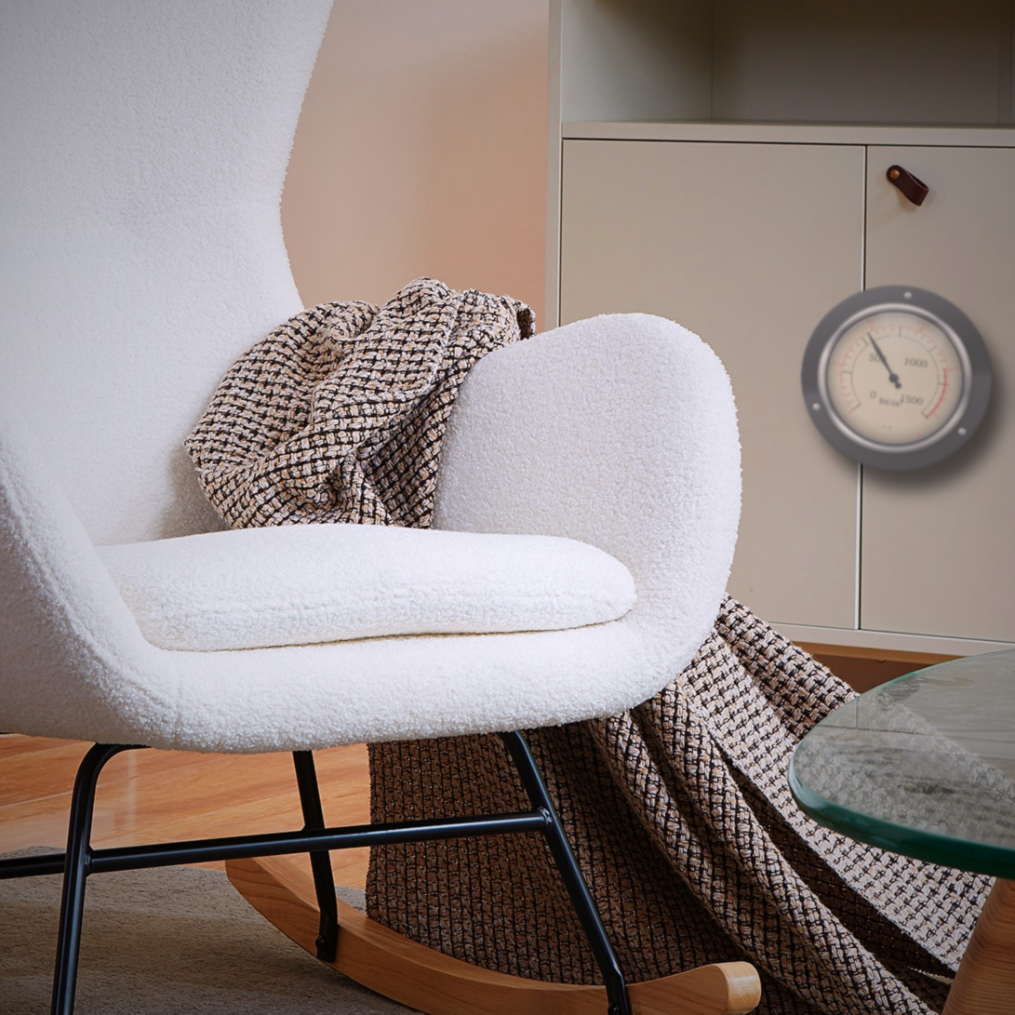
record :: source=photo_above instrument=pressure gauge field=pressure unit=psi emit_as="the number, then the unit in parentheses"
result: 550 (psi)
